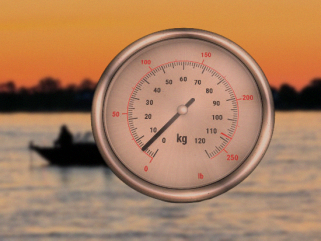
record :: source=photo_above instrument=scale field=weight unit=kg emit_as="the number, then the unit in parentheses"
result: 5 (kg)
